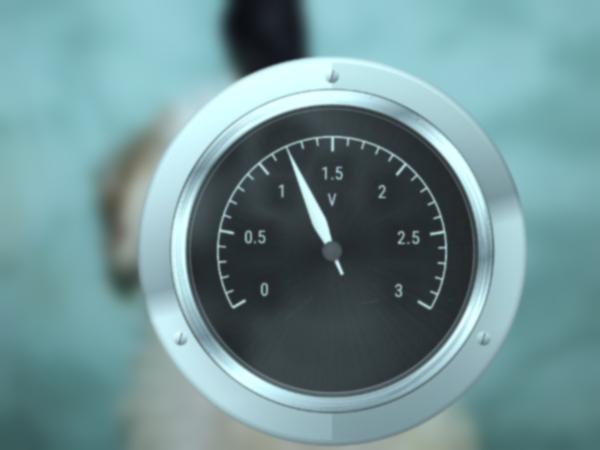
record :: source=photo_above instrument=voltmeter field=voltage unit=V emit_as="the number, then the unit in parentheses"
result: 1.2 (V)
